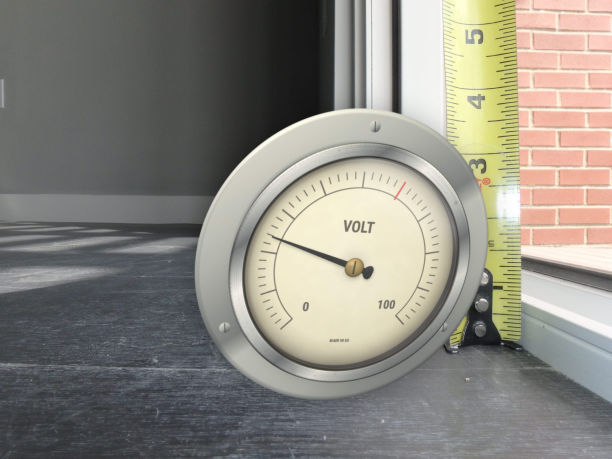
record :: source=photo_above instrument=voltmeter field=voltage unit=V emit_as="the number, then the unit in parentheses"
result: 24 (V)
